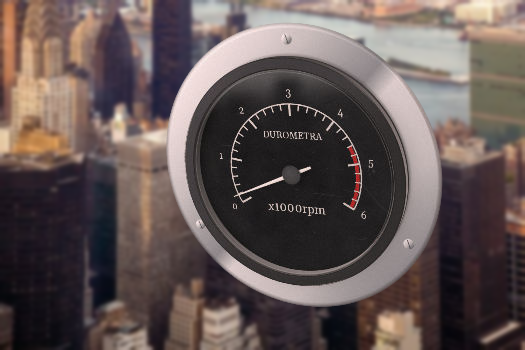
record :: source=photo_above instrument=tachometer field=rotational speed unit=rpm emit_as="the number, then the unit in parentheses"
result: 200 (rpm)
